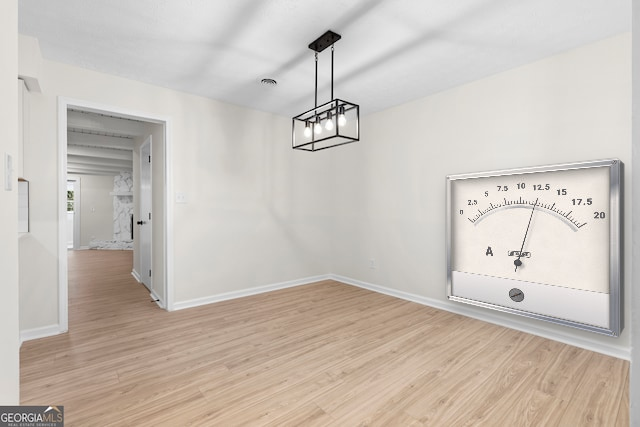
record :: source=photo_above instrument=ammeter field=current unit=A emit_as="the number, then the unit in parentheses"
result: 12.5 (A)
